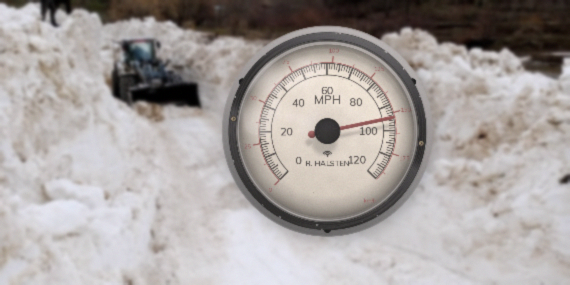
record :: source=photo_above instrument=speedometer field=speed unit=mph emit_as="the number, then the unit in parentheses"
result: 95 (mph)
